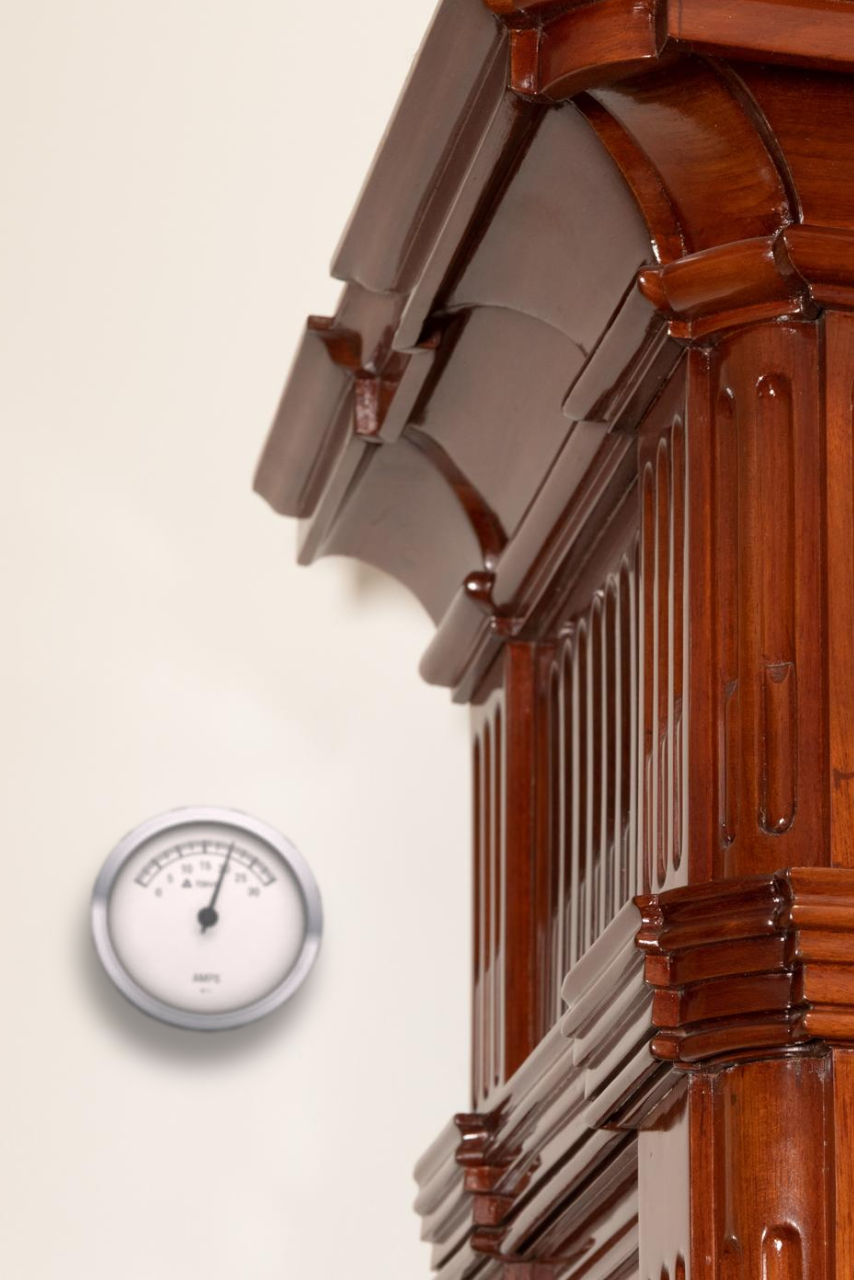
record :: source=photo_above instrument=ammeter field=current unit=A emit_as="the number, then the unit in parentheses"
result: 20 (A)
